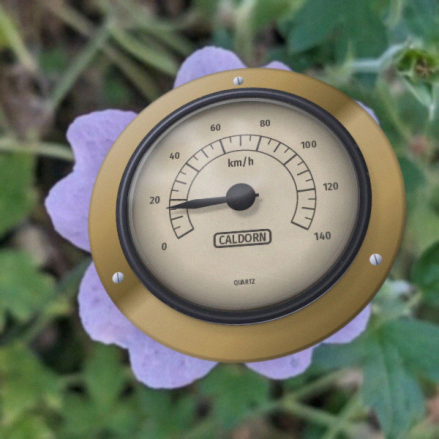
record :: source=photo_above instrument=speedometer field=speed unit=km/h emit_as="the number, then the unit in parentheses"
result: 15 (km/h)
